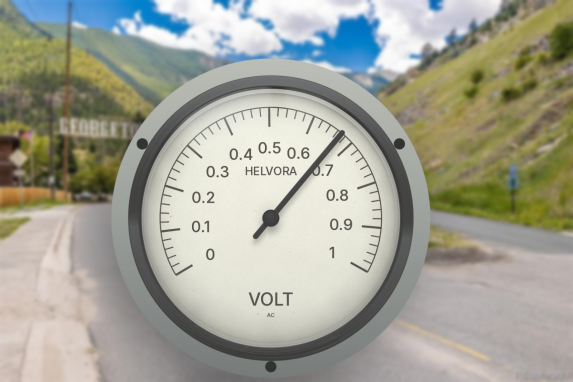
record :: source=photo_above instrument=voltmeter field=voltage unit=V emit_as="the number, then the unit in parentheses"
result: 0.67 (V)
